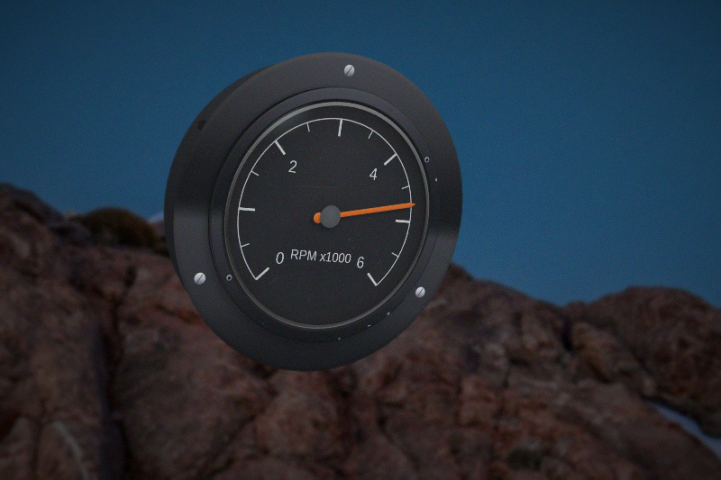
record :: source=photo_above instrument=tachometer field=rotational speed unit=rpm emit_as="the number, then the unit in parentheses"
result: 4750 (rpm)
